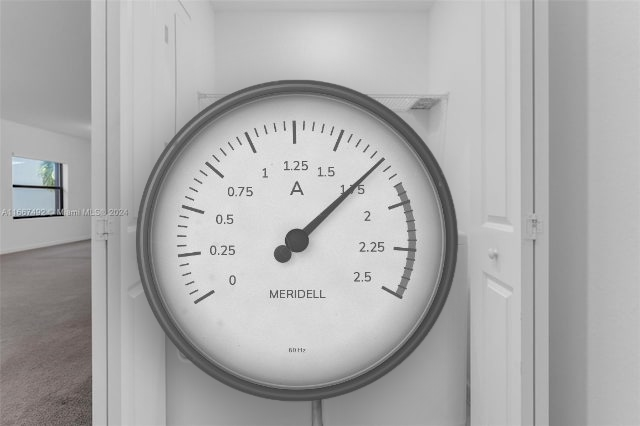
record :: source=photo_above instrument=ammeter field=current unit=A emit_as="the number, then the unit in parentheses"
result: 1.75 (A)
